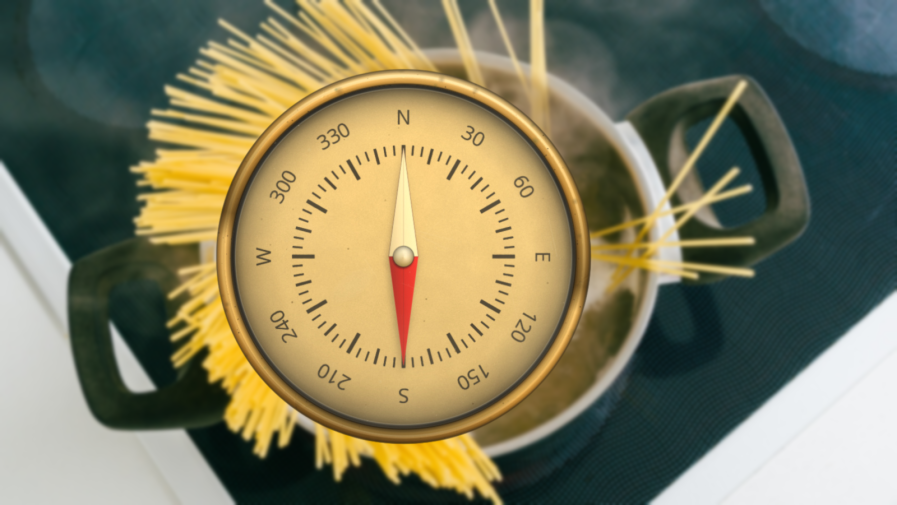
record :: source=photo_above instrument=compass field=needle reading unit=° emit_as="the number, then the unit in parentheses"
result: 180 (°)
